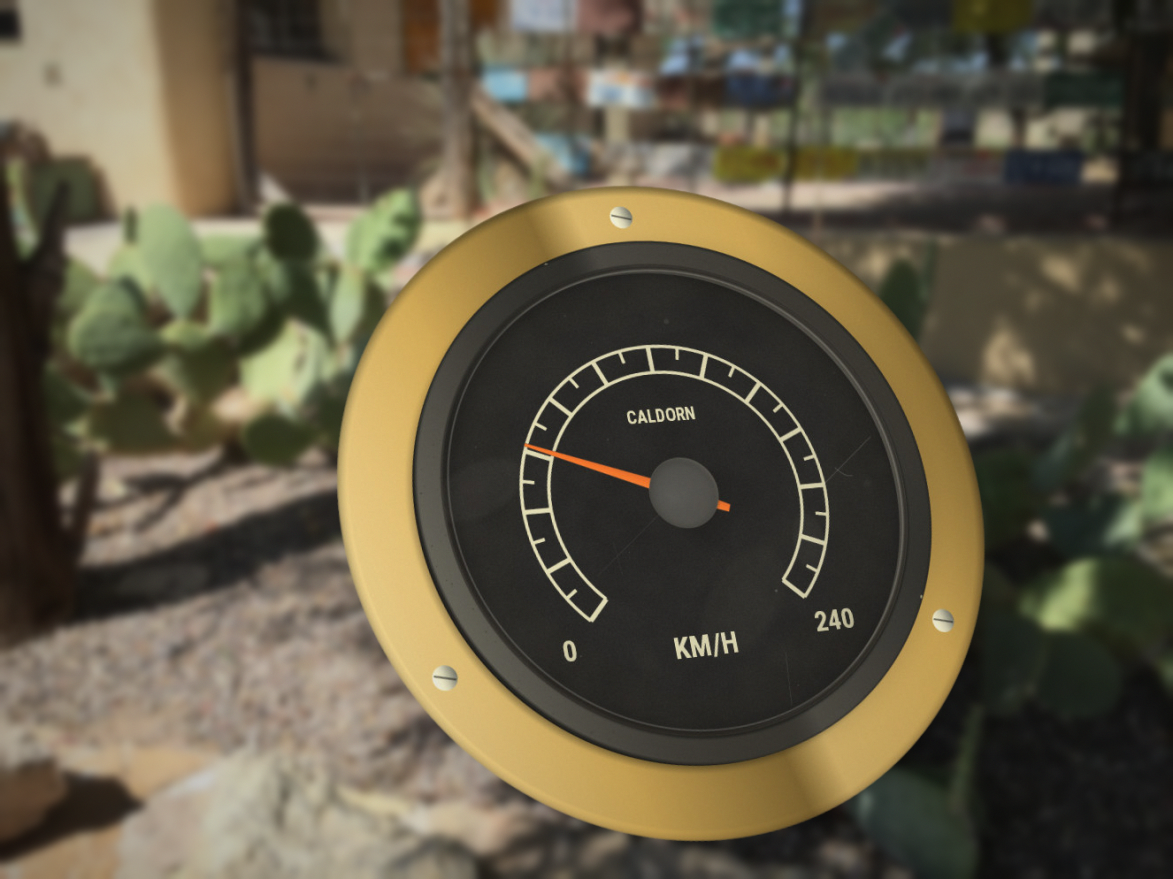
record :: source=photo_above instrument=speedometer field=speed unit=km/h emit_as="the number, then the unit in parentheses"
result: 60 (km/h)
